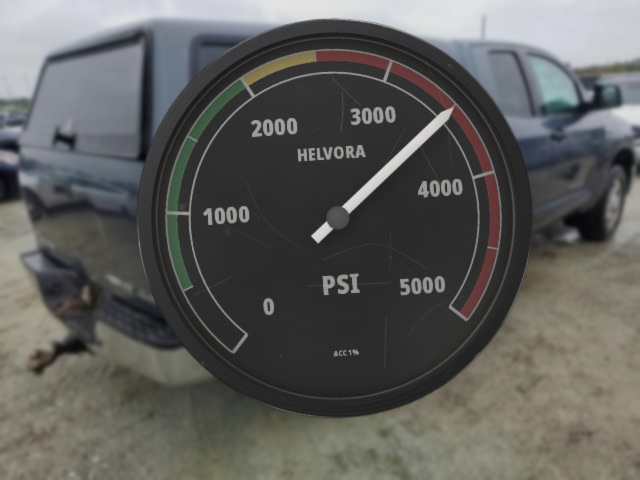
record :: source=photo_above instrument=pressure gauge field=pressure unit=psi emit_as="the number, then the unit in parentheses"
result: 3500 (psi)
